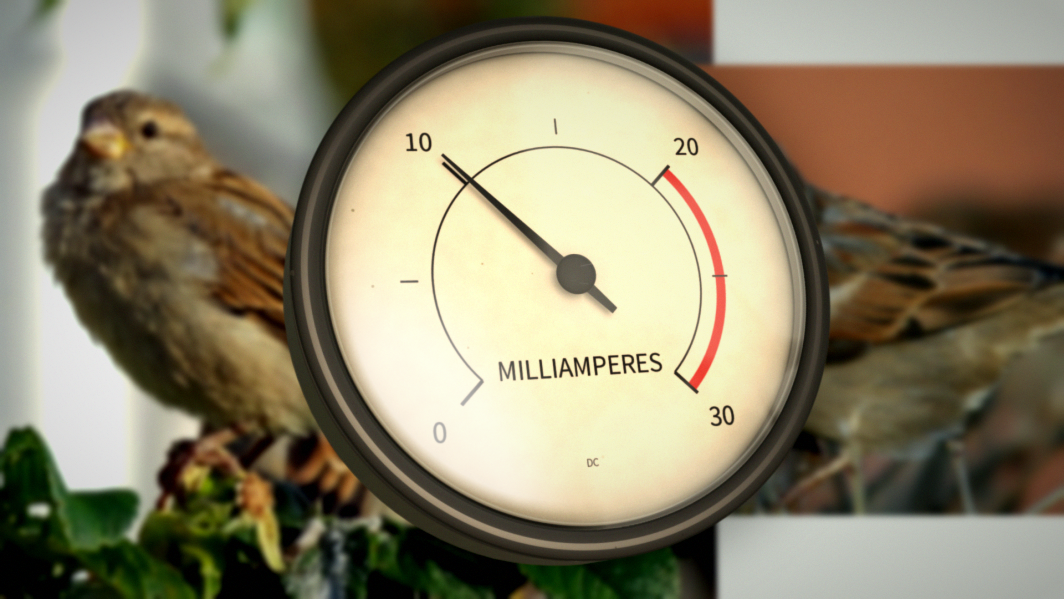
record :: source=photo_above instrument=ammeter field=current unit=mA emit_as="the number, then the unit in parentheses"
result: 10 (mA)
